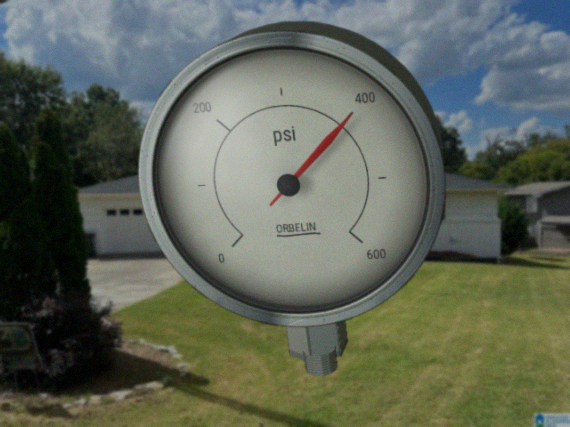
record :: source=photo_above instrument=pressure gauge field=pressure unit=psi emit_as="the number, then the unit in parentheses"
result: 400 (psi)
